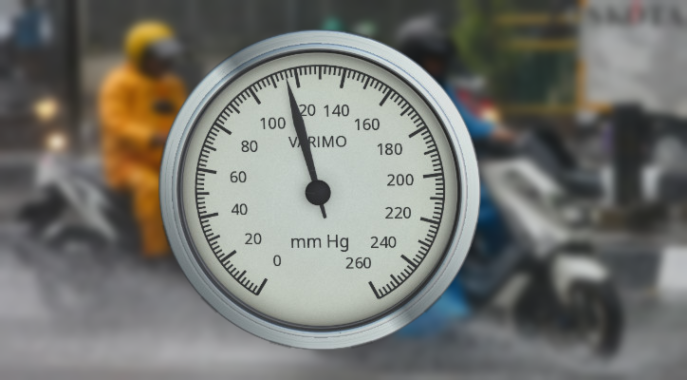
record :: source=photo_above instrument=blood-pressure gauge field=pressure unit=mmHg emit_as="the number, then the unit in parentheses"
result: 116 (mmHg)
